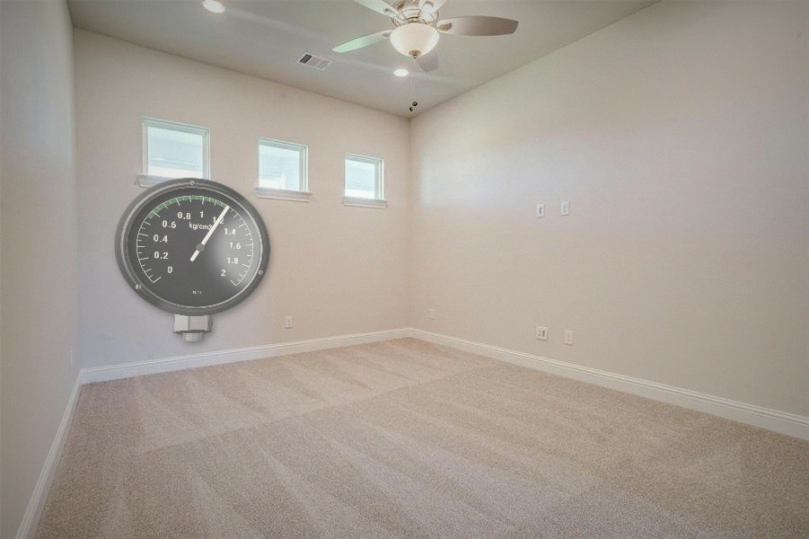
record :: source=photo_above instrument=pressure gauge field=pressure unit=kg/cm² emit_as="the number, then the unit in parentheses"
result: 1.2 (kg/cm²)
